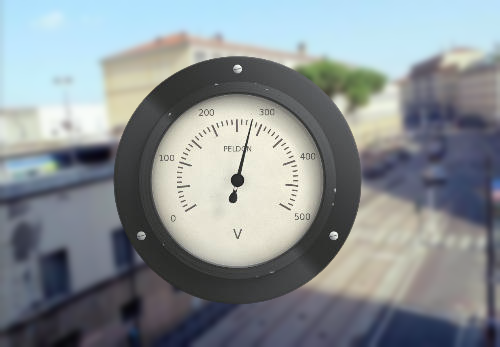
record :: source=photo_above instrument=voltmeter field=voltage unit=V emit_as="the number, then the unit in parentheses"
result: 280 (V)
